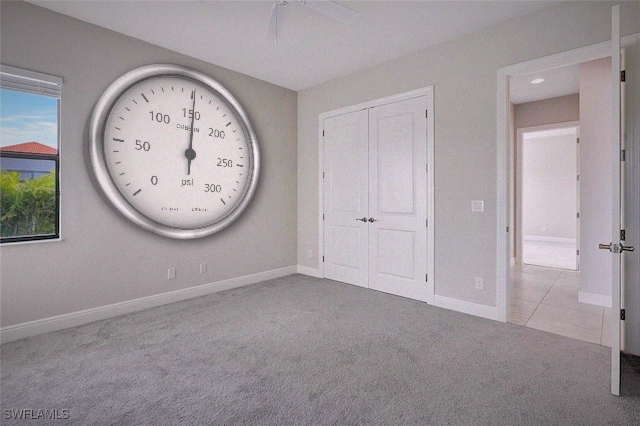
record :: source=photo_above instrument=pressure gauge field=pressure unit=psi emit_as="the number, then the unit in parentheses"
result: 150 (psi)
